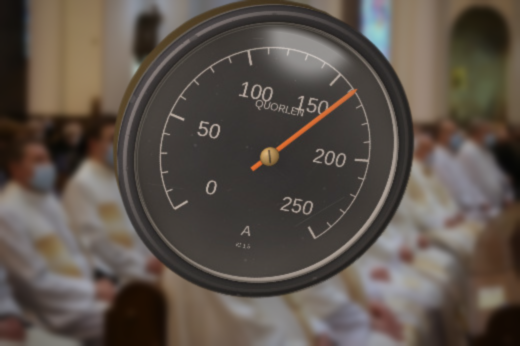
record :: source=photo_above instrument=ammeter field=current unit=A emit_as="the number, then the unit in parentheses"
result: 160 (A)
